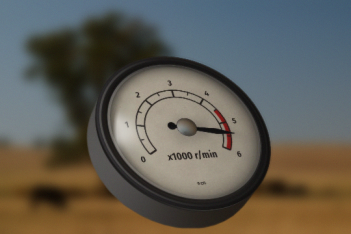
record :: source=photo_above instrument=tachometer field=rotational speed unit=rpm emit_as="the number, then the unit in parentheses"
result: 5500 (rpm)
